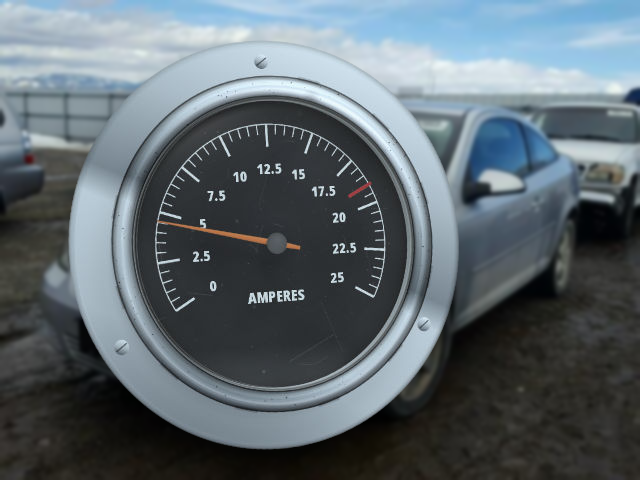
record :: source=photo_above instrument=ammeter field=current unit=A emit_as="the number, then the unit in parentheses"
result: 4.5 (A)
